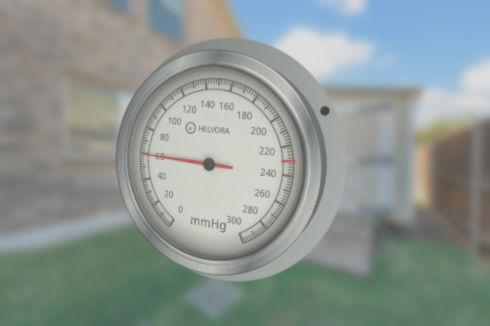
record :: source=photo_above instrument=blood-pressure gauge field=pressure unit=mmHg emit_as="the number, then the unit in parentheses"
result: 60 (mmHg)
